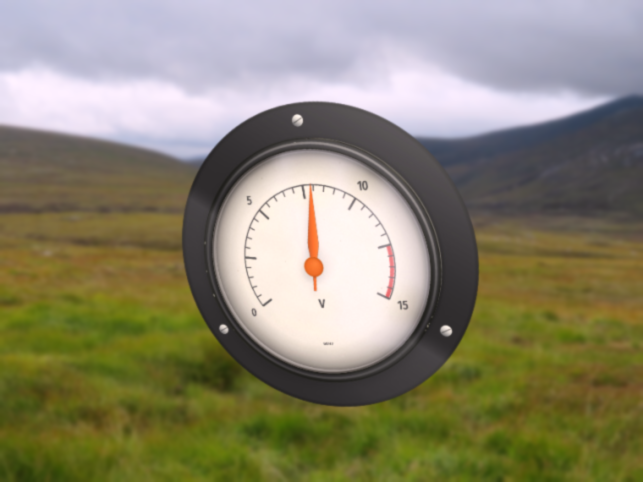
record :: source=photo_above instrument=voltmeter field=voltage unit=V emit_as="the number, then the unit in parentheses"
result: 8 (V)
